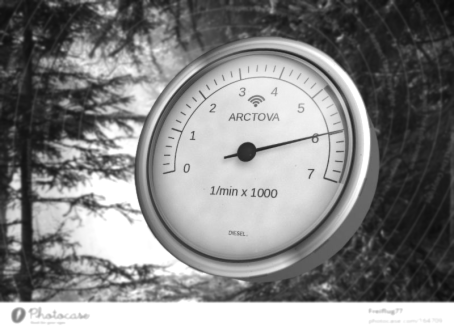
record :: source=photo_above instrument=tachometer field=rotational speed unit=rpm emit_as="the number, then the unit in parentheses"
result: 6000 (rpm)
